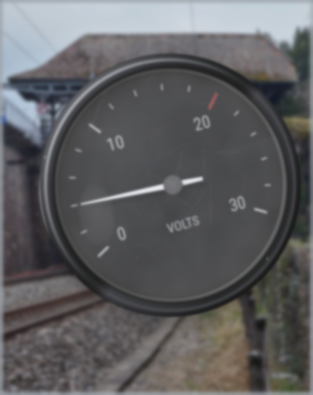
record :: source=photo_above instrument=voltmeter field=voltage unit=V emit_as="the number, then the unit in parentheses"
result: 4 (V)
